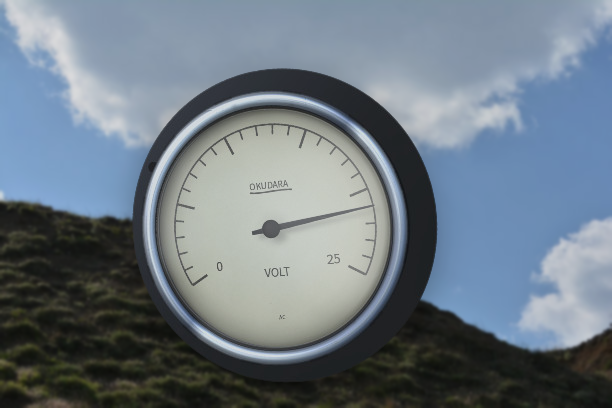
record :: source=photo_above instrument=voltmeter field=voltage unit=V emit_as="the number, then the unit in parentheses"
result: 21 (V)
